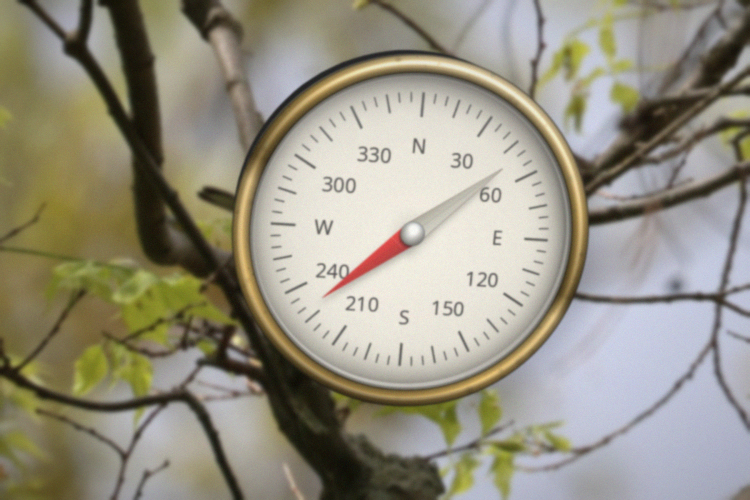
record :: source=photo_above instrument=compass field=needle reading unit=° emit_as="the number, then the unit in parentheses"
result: 230 (°)
